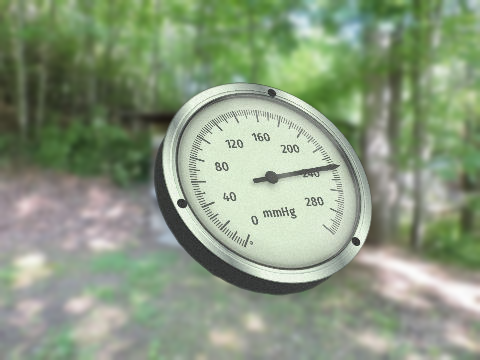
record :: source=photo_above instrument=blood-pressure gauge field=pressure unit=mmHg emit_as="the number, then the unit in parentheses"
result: 240 (mmHg)
